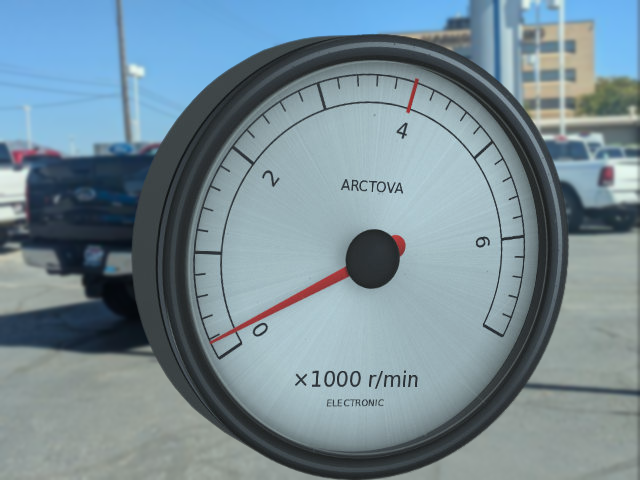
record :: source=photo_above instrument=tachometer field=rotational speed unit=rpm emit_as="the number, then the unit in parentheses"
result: 200 (rpm)
